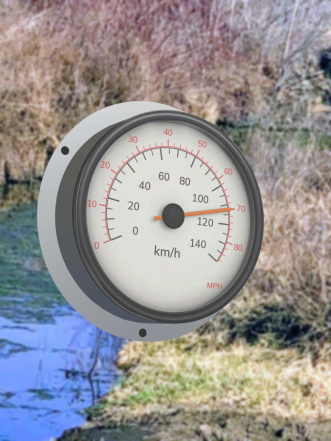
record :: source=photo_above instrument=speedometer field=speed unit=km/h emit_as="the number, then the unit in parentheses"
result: 112.5 (km/h)
